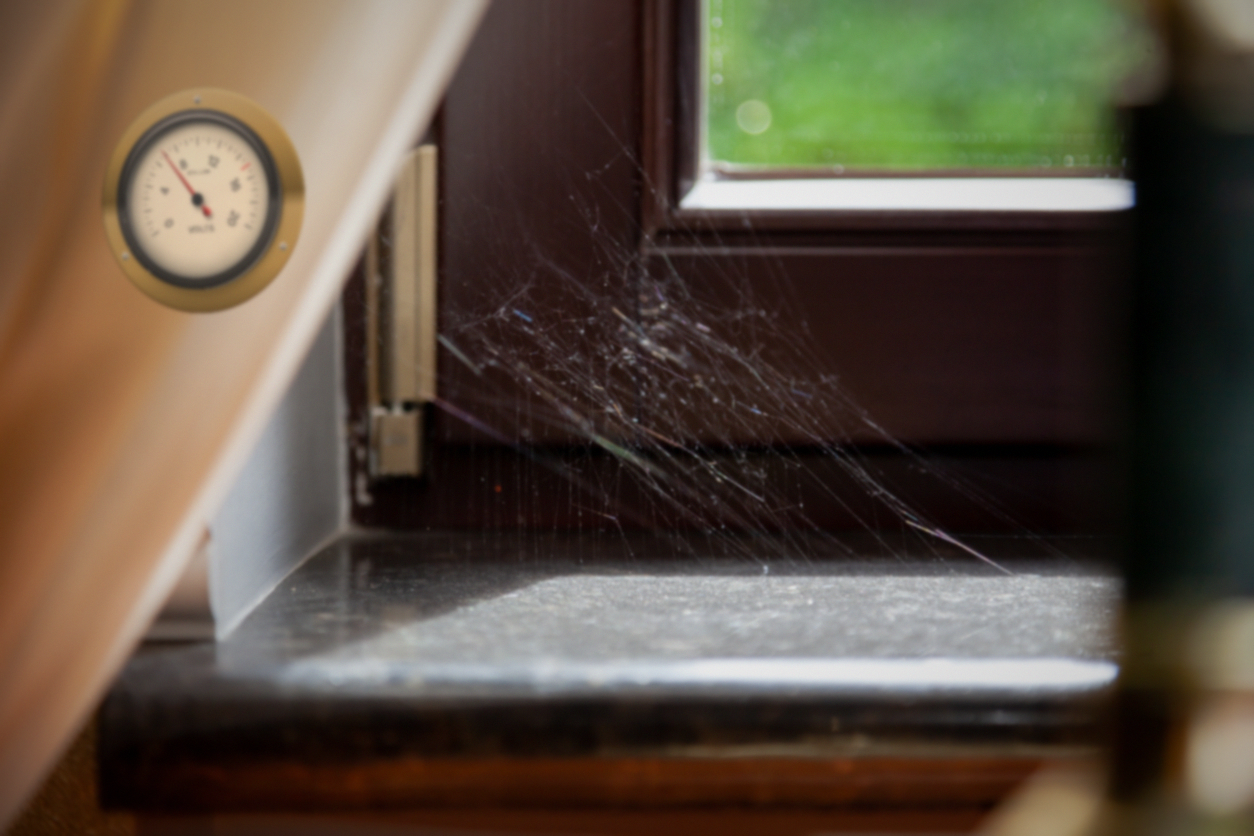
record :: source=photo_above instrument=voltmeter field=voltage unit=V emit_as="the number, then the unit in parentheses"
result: 7 (V)
